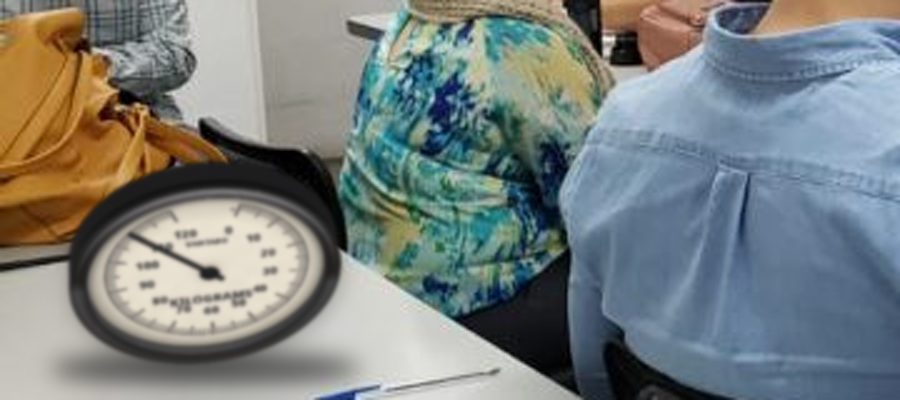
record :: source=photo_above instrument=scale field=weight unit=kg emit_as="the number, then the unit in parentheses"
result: 110 (kg)
